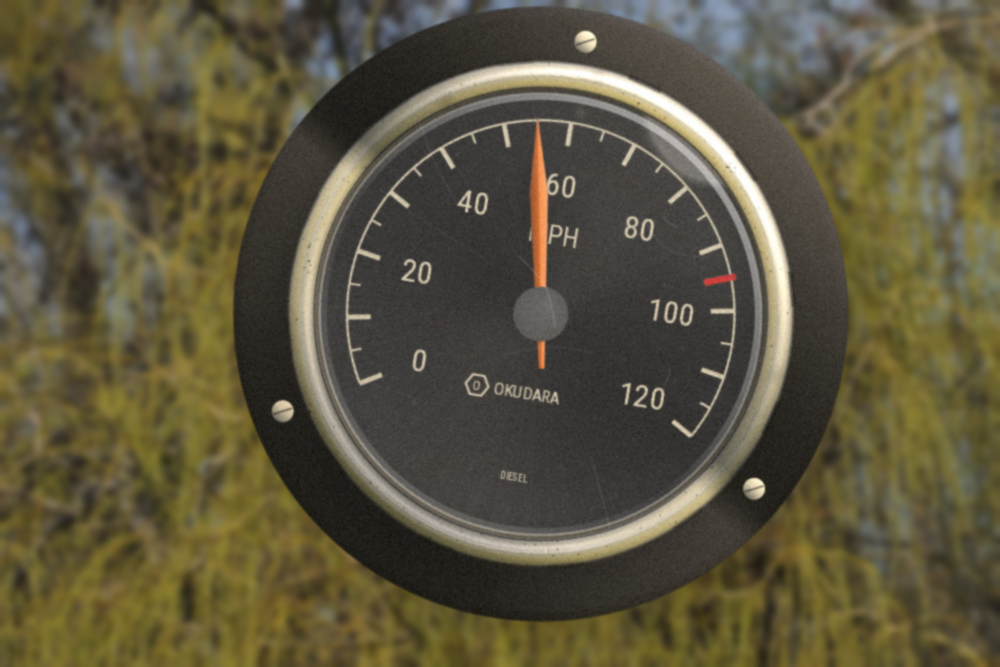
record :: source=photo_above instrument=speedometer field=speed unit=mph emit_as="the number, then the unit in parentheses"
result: 55 (mph)
